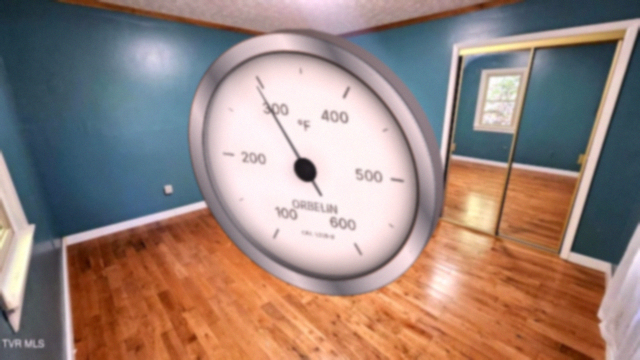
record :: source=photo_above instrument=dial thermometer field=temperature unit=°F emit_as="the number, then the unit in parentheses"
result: 300 (°F)
